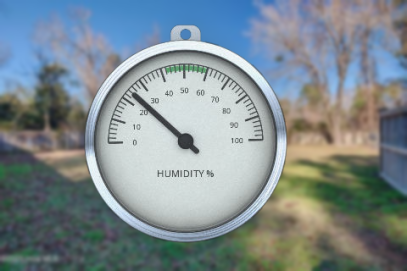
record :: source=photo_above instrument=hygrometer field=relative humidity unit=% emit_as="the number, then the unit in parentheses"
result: 24 (%)
